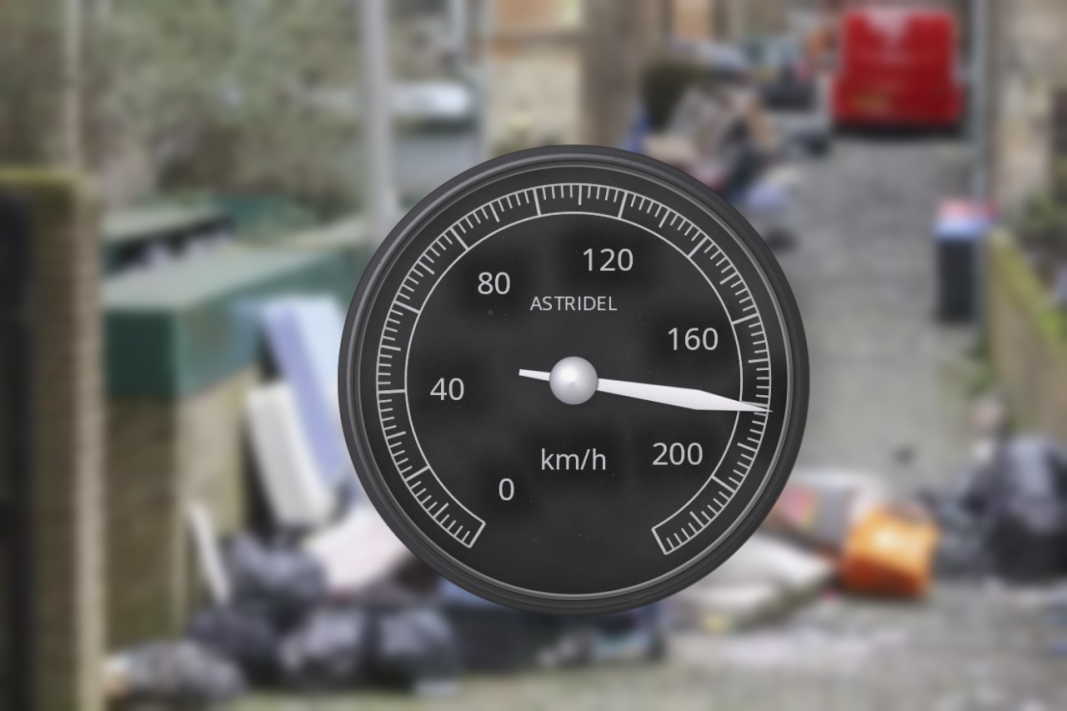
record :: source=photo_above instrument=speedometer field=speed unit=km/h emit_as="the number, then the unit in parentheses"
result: 181 (km/h)
